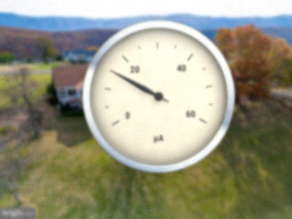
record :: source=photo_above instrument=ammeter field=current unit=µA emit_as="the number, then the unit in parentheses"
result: 15 (µA)
